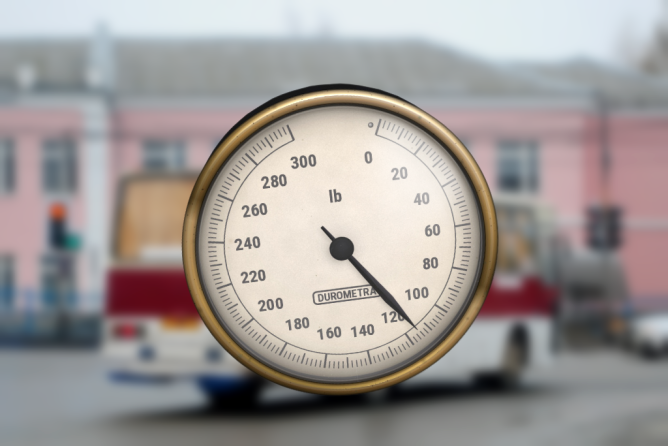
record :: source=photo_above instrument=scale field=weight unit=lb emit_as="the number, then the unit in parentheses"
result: 114 (lb)
